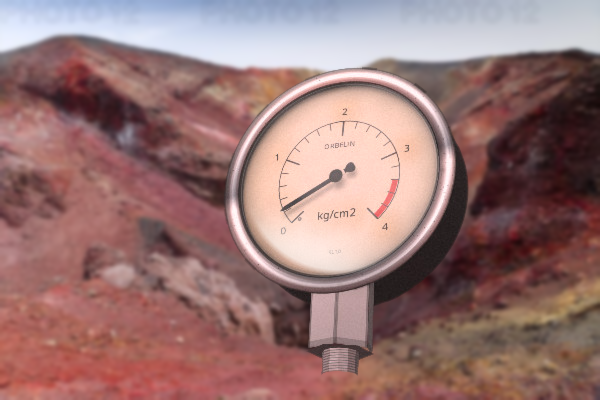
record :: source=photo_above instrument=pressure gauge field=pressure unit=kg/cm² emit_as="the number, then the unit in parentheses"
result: 0.2 (kg/cm²)
